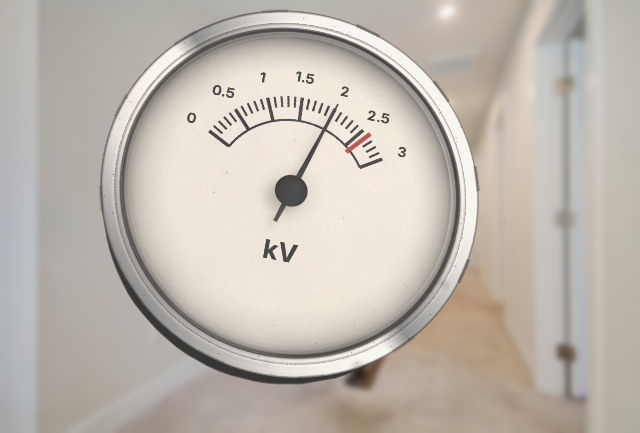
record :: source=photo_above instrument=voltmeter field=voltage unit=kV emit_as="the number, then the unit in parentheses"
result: 2 (kV)
